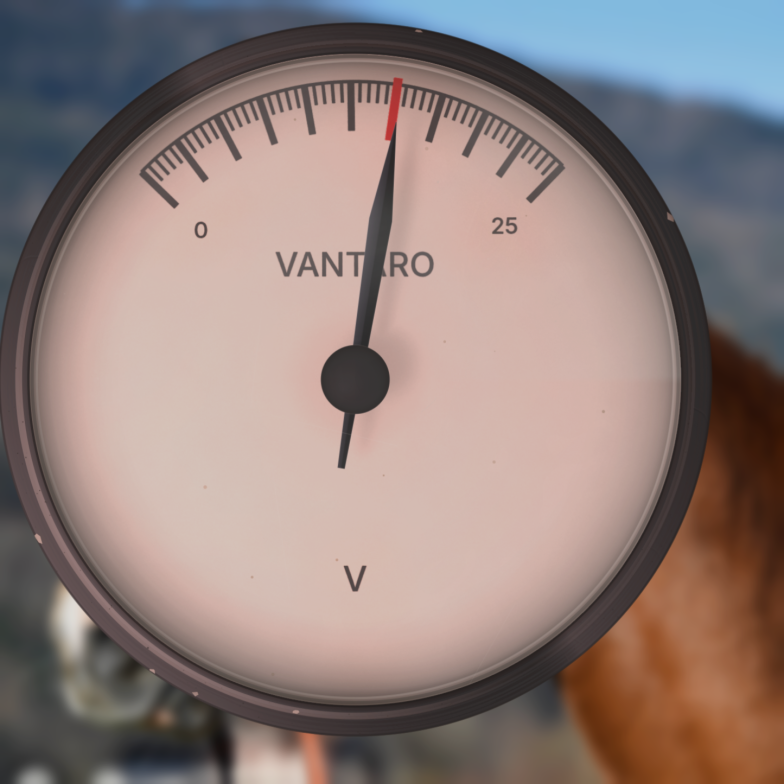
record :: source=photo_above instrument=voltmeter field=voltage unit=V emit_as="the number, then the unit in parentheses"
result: 15.25 (V)
